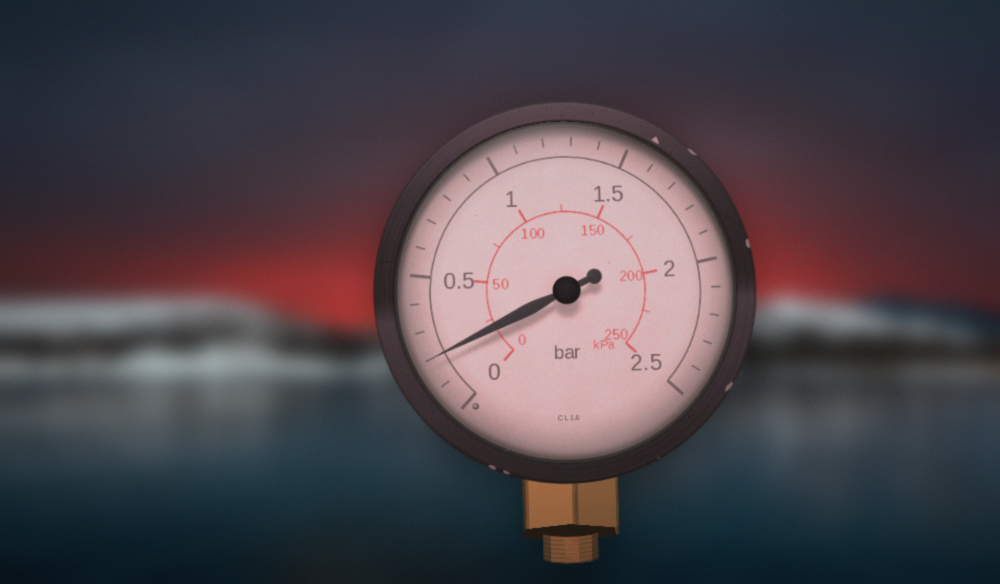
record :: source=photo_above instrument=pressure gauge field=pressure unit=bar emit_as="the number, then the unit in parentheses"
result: 0.2 (bar)
